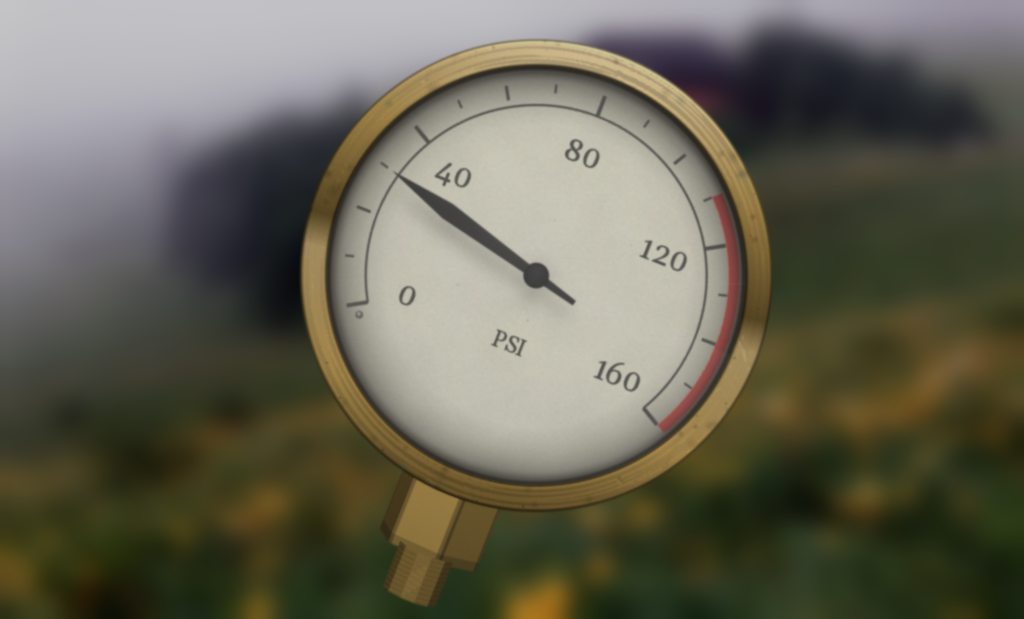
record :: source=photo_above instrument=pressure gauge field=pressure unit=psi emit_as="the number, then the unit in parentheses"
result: 30 (psi)
